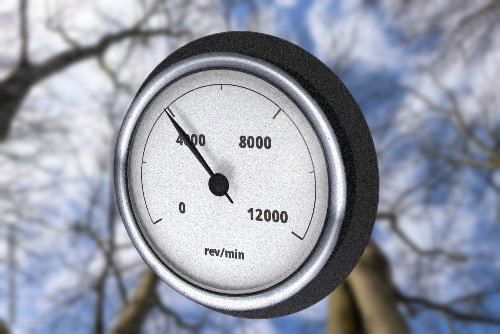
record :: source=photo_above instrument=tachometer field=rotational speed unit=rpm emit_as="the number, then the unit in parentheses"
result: 4000 (rpm)
